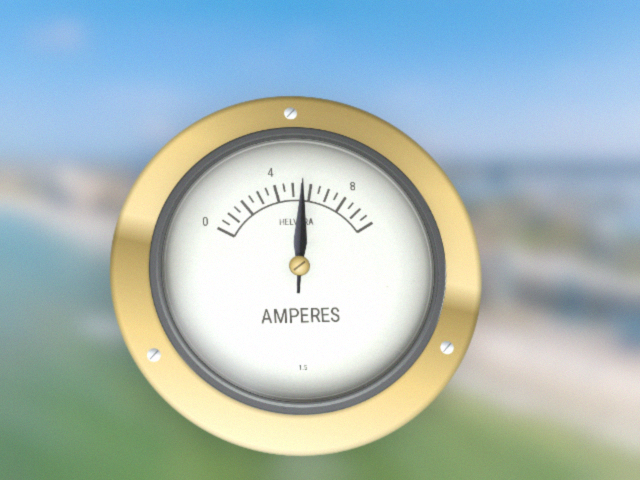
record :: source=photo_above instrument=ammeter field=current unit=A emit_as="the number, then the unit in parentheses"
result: 5.5 (A)
